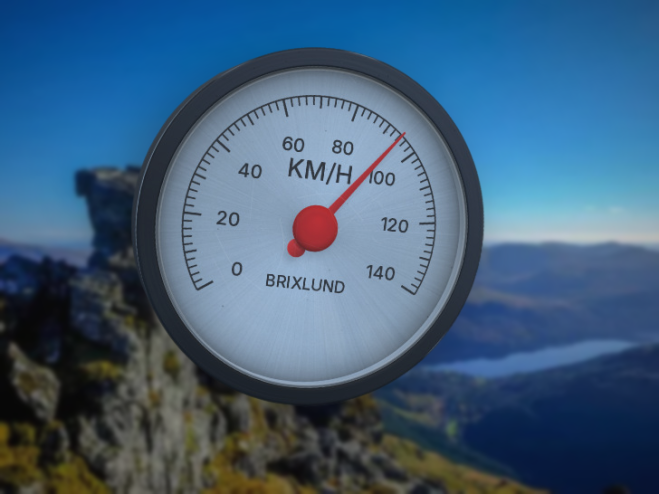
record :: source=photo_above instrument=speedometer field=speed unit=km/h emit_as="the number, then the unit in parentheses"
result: 94 (km/h)
